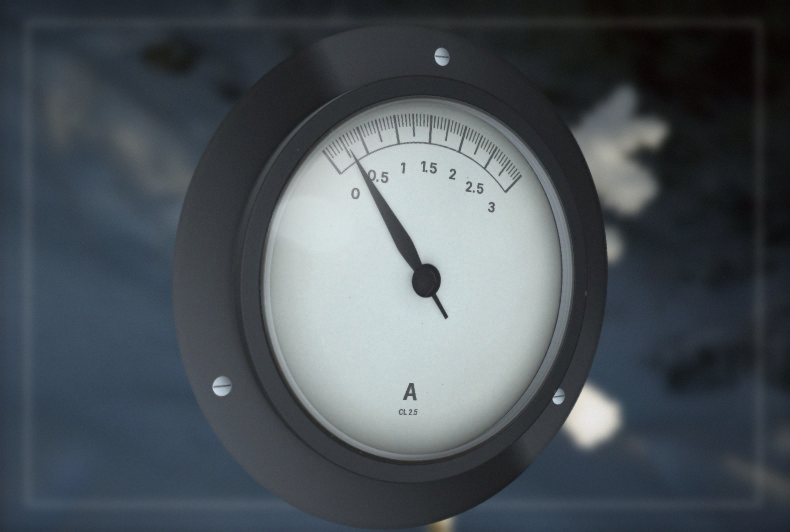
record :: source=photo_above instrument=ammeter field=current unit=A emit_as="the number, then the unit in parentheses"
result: 0.25 (A)
